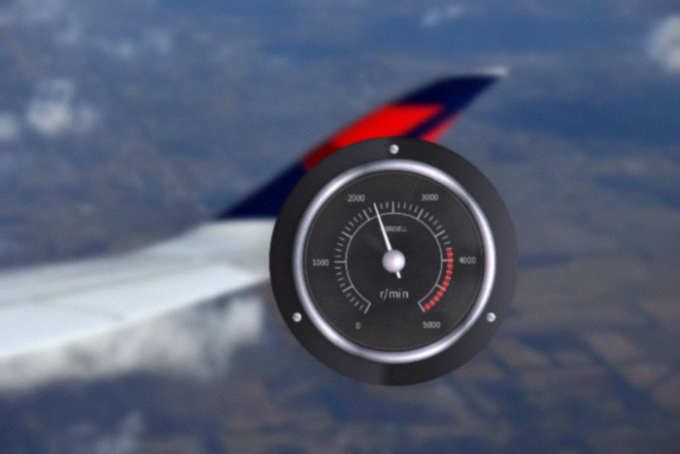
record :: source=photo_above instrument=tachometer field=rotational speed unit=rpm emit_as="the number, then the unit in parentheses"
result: 2200 (rpm)
